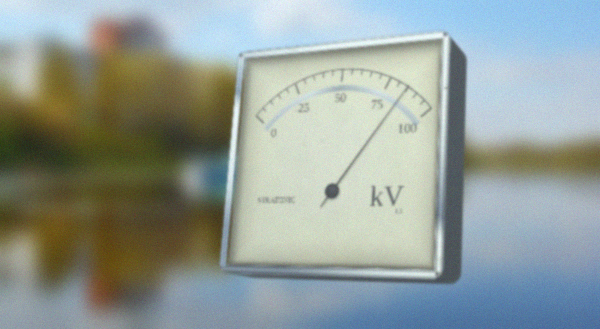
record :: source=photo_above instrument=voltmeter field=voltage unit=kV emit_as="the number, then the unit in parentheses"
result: 85 (kV)
